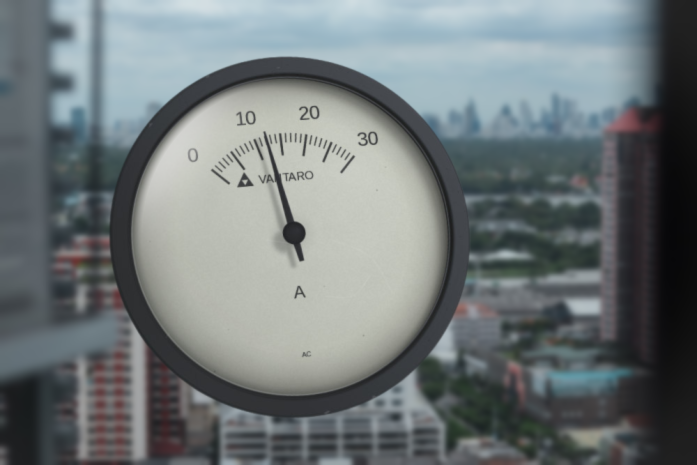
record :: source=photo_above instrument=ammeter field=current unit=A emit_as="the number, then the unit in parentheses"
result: 12 (A)
